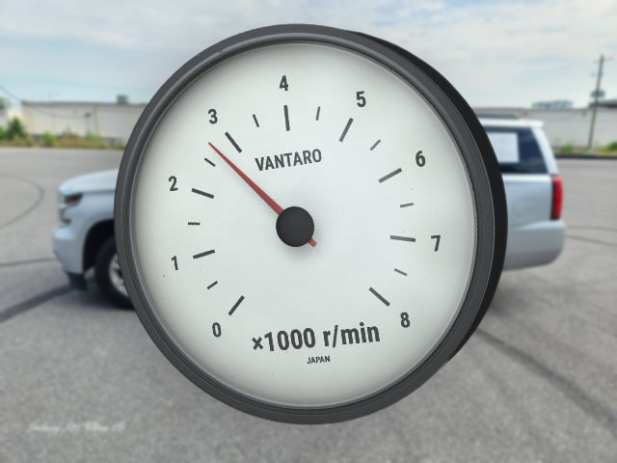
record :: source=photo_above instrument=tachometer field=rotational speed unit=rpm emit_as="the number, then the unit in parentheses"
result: 2750 (rpm)
